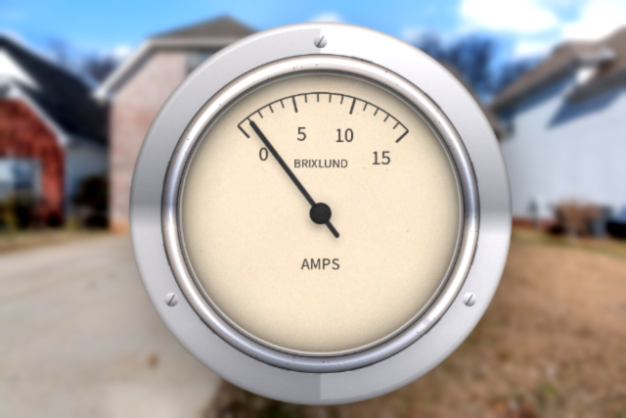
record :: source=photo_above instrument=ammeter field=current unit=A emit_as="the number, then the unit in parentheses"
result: 1 (A)
